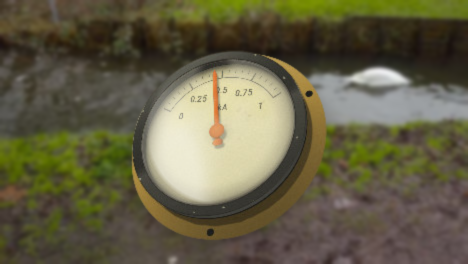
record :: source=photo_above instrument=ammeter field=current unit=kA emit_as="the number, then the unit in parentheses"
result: 0.45 (kA)
